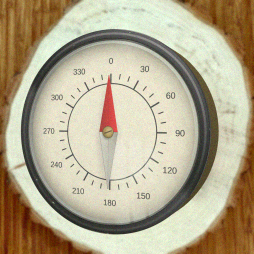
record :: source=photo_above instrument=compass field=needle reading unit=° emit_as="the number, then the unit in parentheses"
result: 0 (°)
